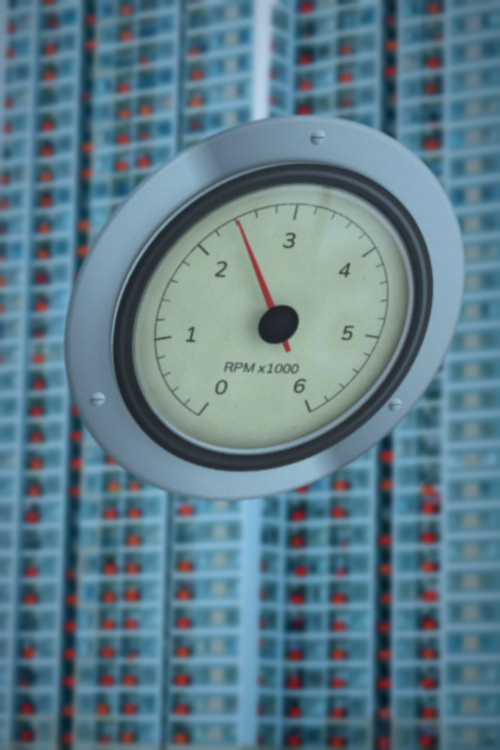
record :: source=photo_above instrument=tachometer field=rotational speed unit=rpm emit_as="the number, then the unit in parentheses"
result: 2400 (rpm)
